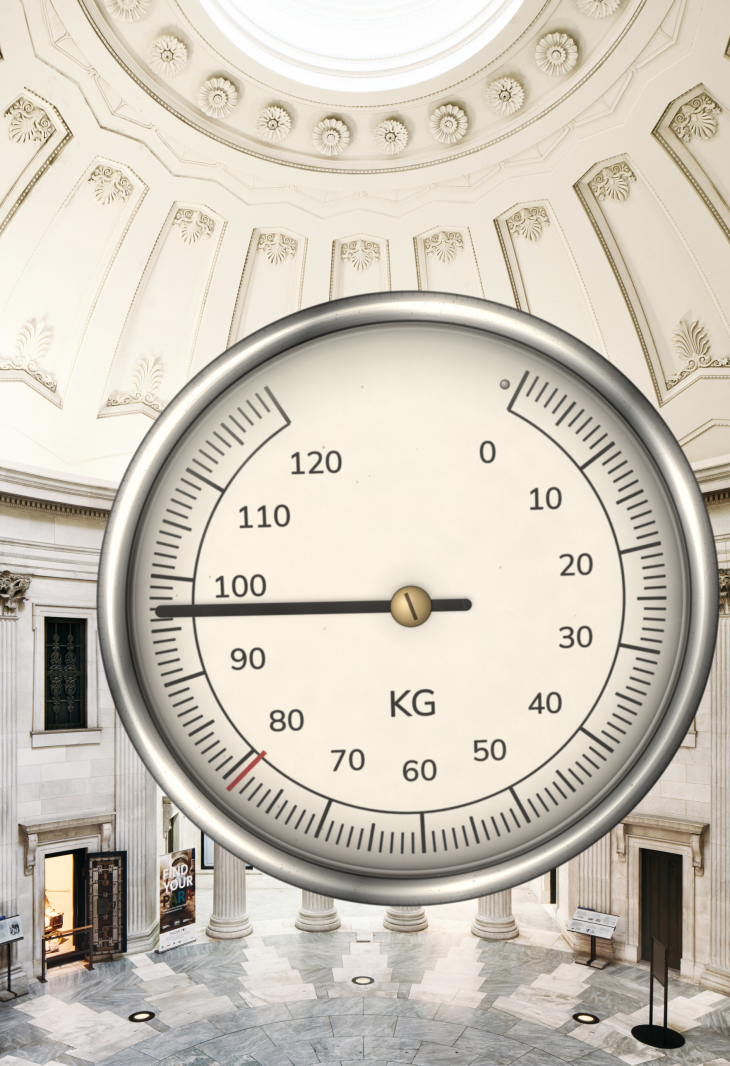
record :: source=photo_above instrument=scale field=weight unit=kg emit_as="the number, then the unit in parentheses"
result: 97 (kg)
